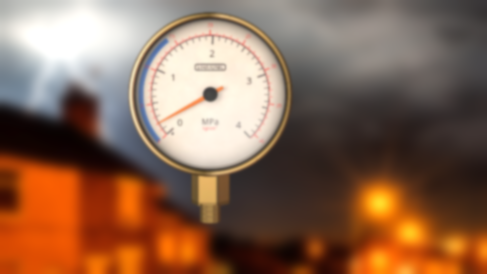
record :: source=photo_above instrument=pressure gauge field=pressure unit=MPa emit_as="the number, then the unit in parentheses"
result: 0.2 (MPa)
